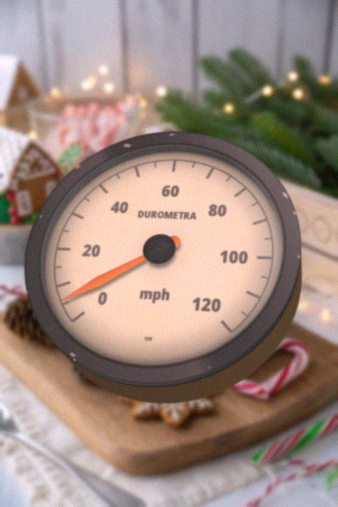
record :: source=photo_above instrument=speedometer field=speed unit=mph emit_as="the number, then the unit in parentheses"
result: 5 (mph)
